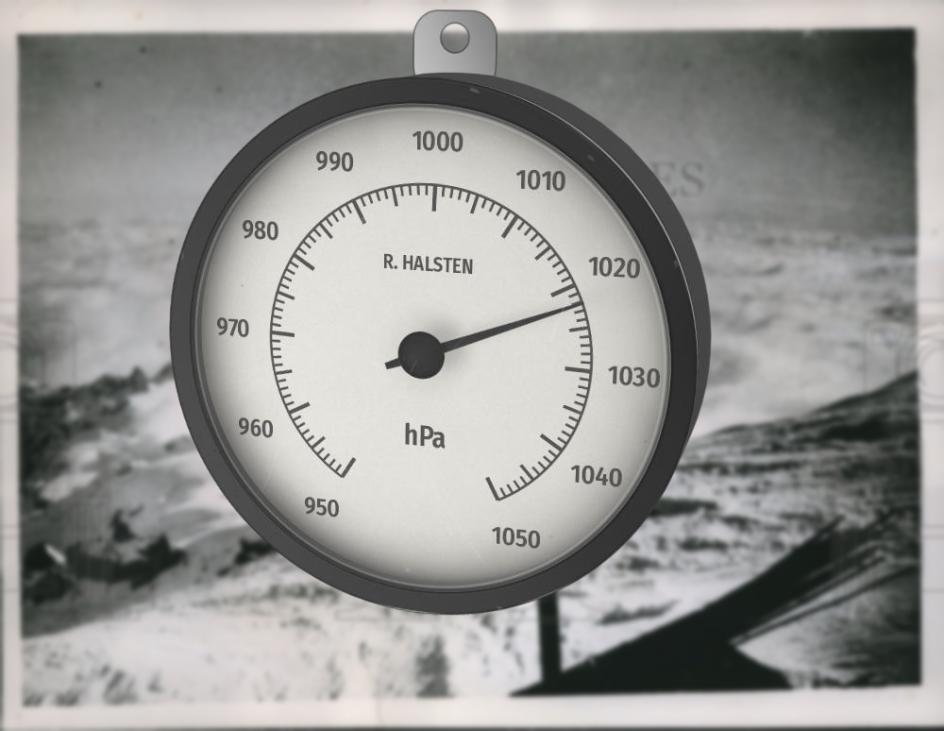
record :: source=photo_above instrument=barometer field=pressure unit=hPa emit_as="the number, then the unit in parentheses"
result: 1022 (hPa)
